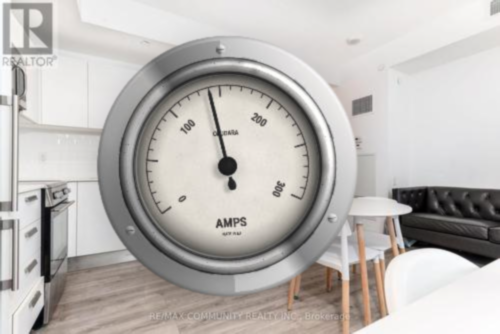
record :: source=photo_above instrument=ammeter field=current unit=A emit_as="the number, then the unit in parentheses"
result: 140 (A)
